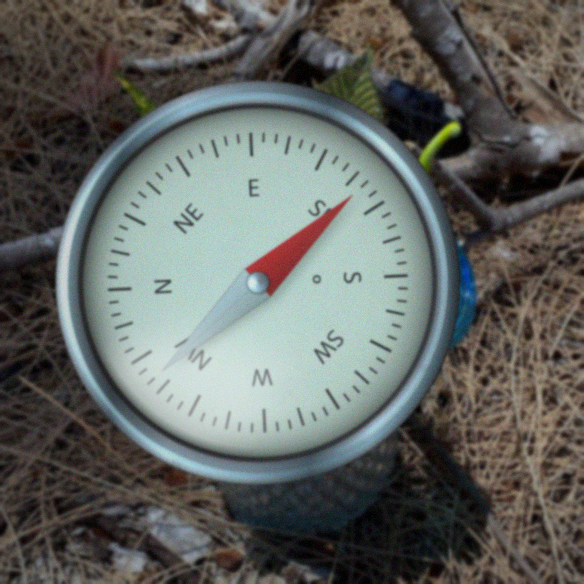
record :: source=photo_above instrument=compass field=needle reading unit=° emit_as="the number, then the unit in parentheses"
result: 140 (°)
